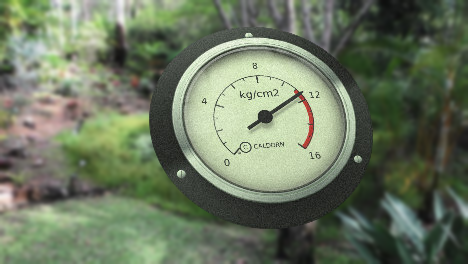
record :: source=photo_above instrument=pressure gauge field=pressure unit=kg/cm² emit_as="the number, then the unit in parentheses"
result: 11.5 (kg/cm²)
